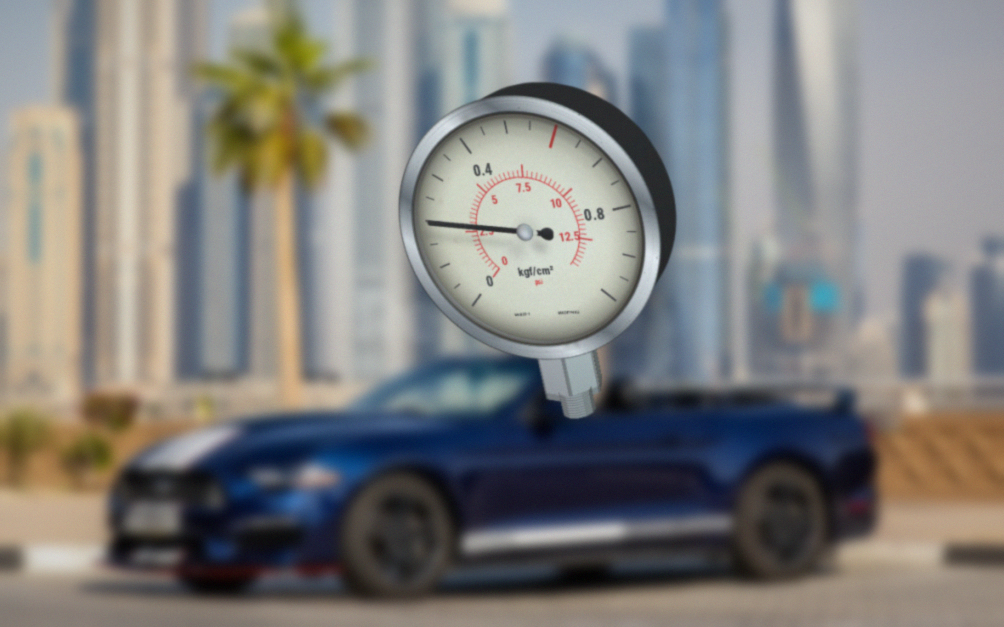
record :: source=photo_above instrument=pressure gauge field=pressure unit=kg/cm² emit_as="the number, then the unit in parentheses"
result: 0.2 (kg/cm²)
